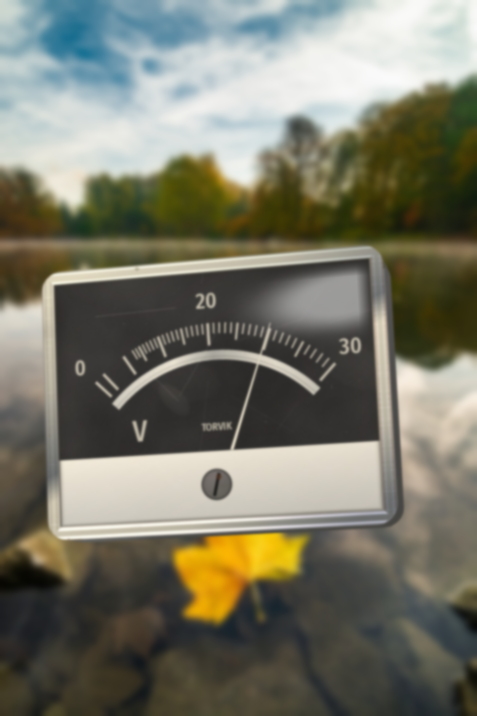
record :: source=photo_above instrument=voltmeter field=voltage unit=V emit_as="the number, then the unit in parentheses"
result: 25 (V)
